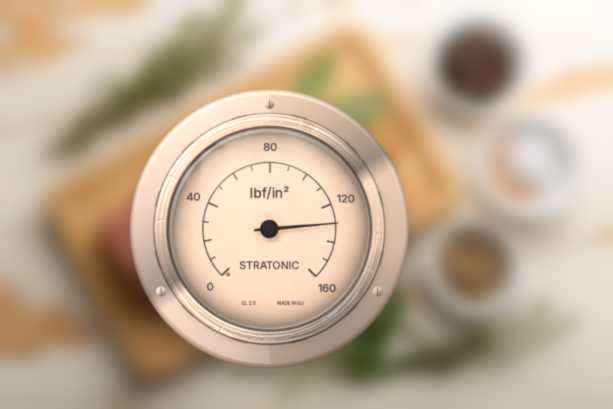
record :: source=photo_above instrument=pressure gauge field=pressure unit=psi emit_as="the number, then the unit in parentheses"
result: 130 (psi)
